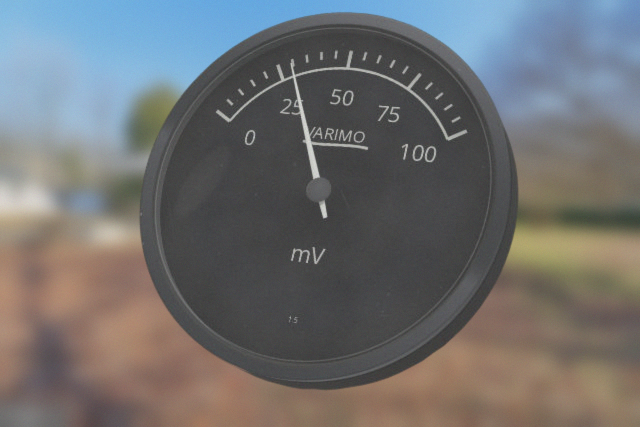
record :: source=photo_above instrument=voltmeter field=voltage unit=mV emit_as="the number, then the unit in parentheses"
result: 30 (mV)
